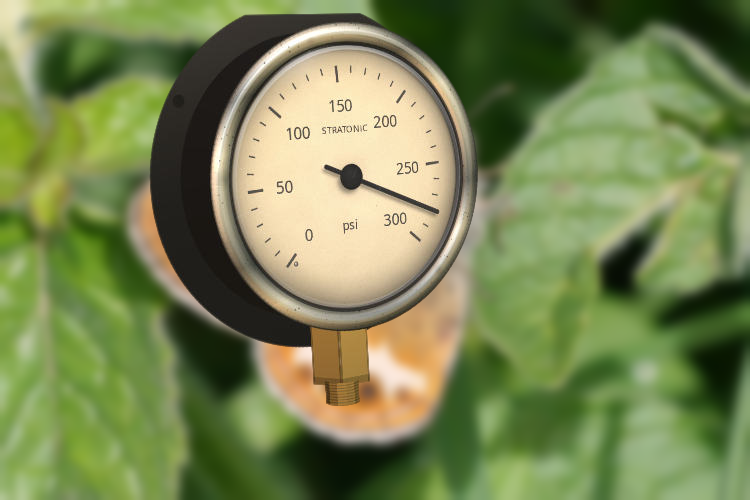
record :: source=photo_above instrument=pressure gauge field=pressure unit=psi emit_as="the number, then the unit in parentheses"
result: 280 (psi)
